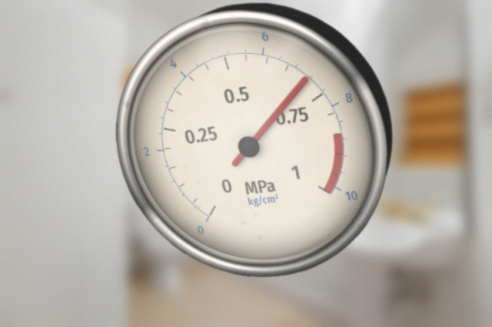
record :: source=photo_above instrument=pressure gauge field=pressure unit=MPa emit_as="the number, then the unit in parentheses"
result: 0.7 (MPa)
